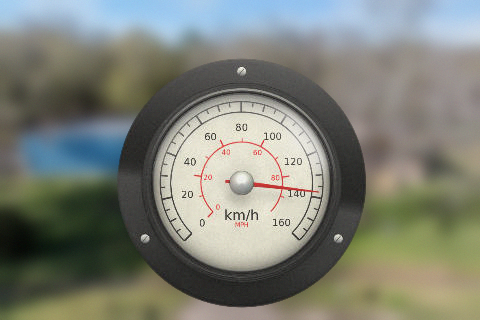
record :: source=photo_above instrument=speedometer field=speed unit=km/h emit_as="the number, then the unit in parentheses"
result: 137.5 (km/h)
